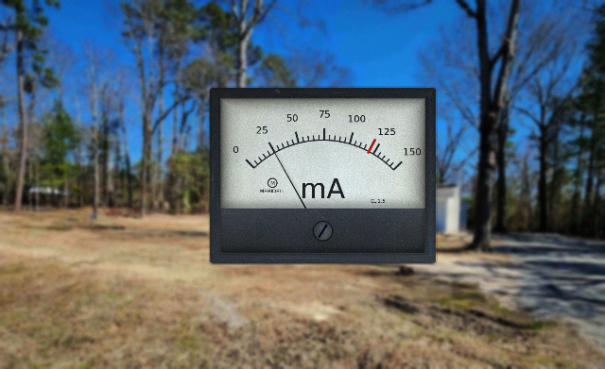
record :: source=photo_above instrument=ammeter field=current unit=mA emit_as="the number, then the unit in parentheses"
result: 25 (mA)
